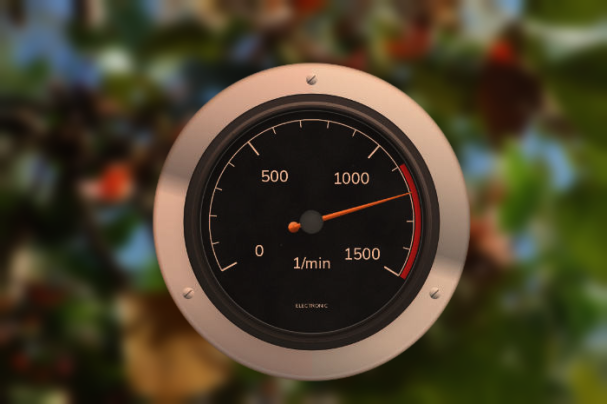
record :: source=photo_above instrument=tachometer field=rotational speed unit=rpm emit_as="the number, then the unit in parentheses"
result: 1200 (rpm)
